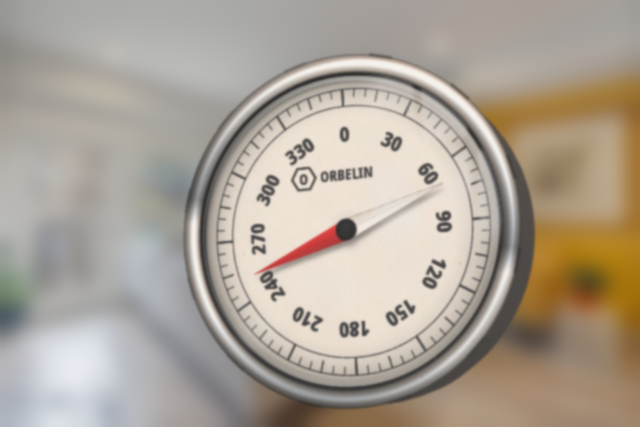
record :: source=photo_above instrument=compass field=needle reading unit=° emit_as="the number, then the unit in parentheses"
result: 250 (°)
